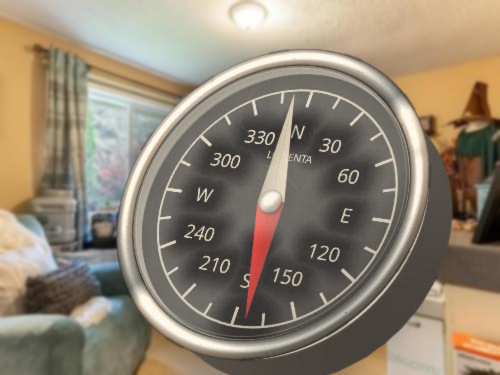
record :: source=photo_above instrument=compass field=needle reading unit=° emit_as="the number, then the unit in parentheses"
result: 172.5 (°)
